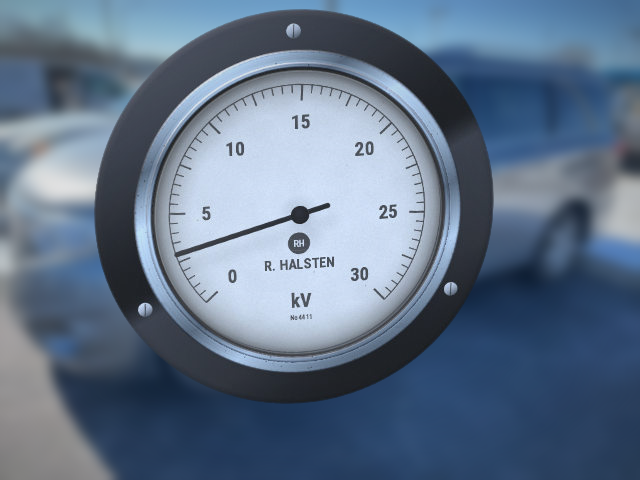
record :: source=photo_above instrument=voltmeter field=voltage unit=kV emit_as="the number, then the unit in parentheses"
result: 3 (kV)
